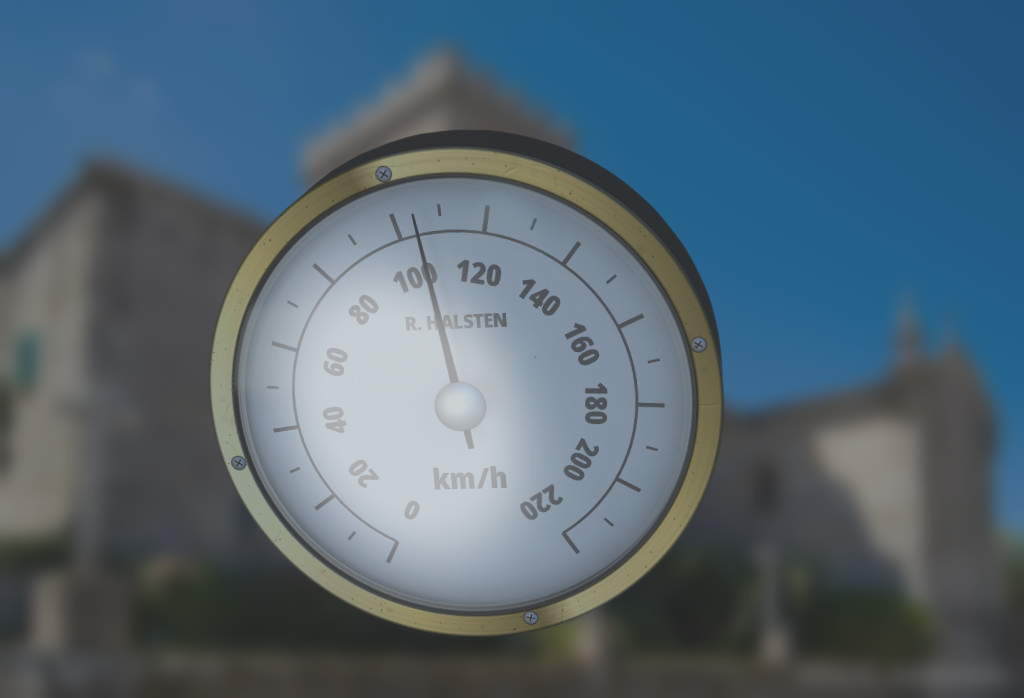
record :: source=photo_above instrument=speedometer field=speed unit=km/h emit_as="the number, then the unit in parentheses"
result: 105 (km/h)
